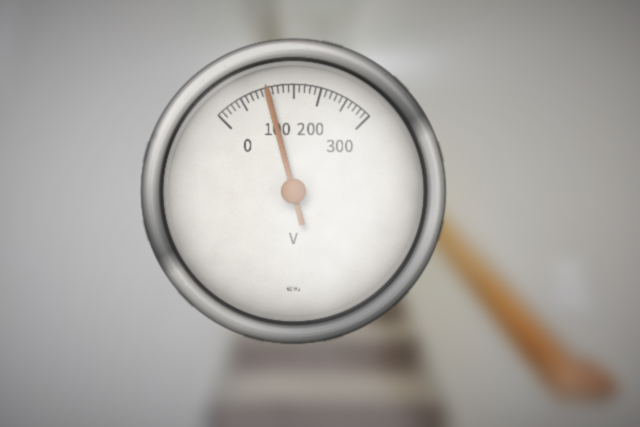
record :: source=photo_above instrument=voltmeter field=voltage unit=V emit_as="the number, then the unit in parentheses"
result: 100 (V)
